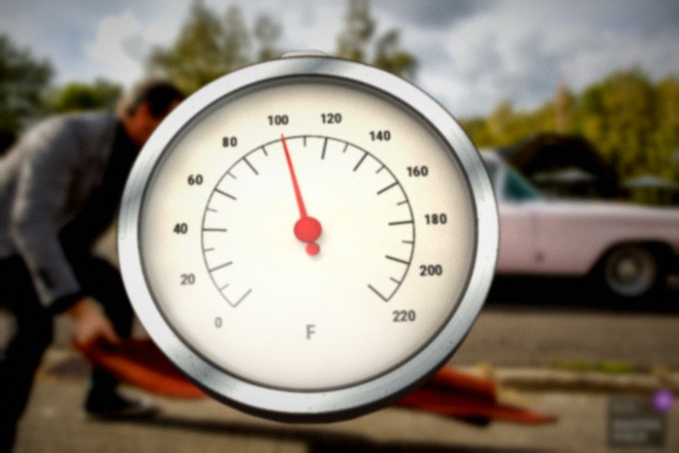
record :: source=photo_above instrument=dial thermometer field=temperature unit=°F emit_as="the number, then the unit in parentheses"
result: 100 (°F)
